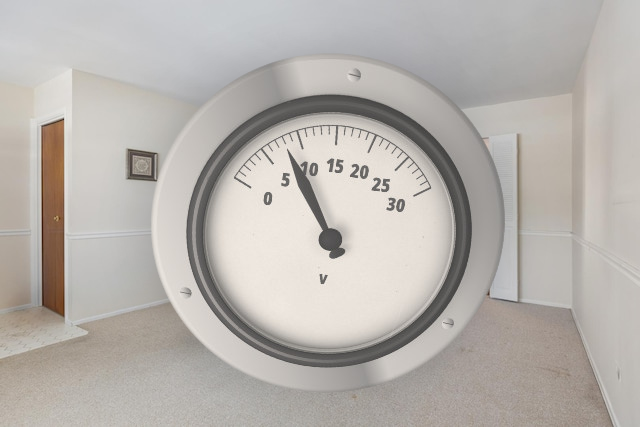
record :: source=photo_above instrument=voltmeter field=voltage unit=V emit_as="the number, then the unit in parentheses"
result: 8 (V)
